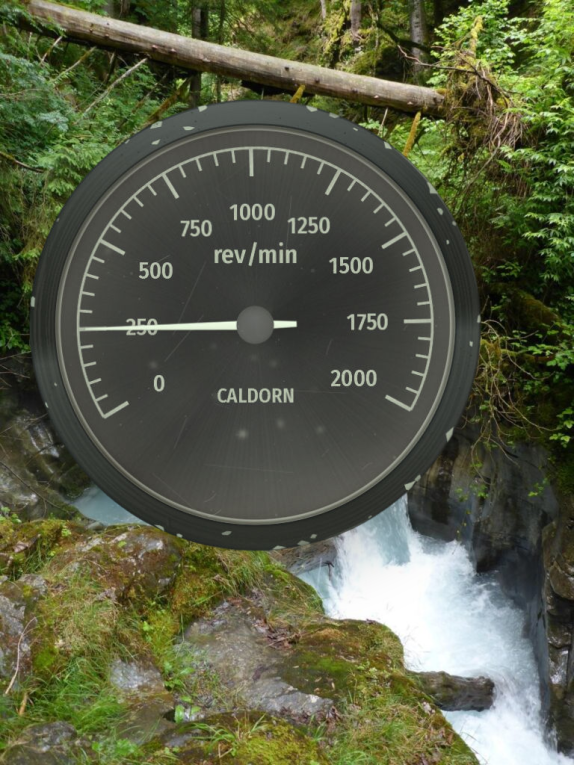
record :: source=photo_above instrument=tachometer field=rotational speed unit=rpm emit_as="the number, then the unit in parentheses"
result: 250 (rpm)
